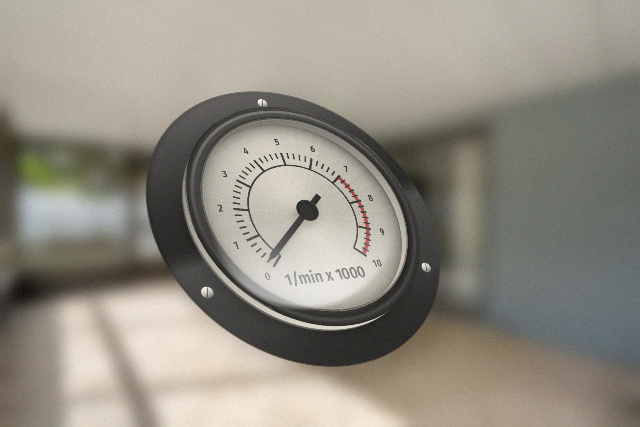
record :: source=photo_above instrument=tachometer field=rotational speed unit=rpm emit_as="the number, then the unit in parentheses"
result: 200 (rpm)
